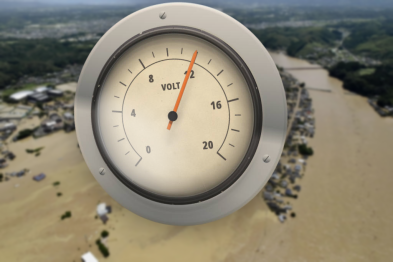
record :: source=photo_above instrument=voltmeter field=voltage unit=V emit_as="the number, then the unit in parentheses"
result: 12 (V)
